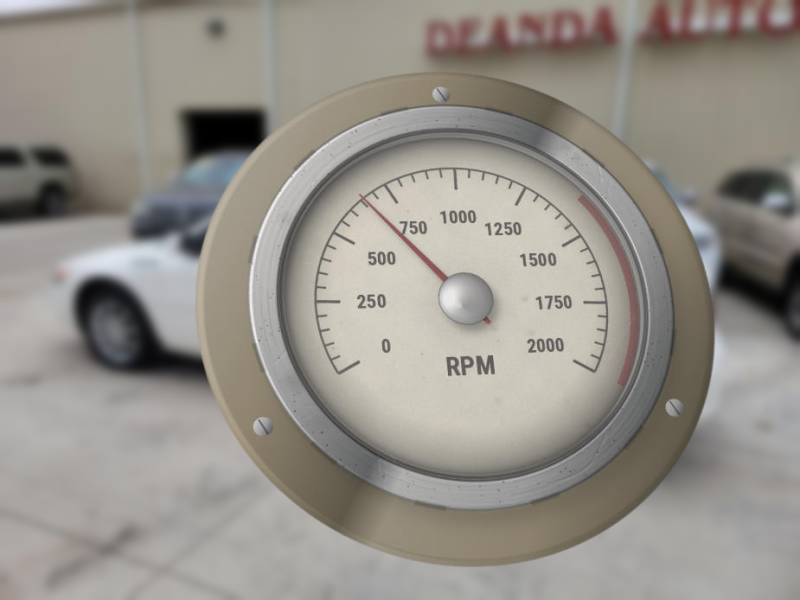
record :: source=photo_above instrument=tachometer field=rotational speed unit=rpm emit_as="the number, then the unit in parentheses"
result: 650 (rpm)
